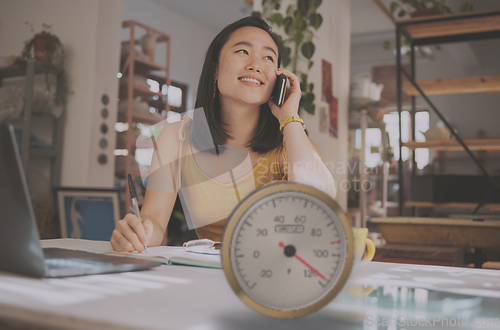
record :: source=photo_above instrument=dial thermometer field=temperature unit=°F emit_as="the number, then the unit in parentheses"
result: 116 (°F)
